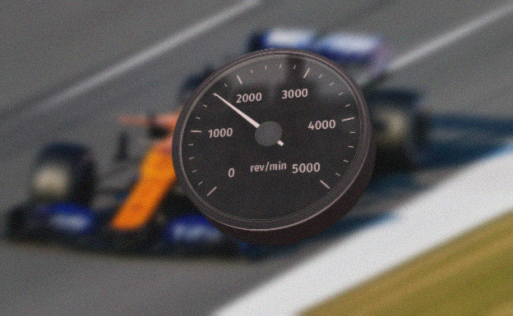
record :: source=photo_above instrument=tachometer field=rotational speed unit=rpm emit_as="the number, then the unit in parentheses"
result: 1600 (rpm)
